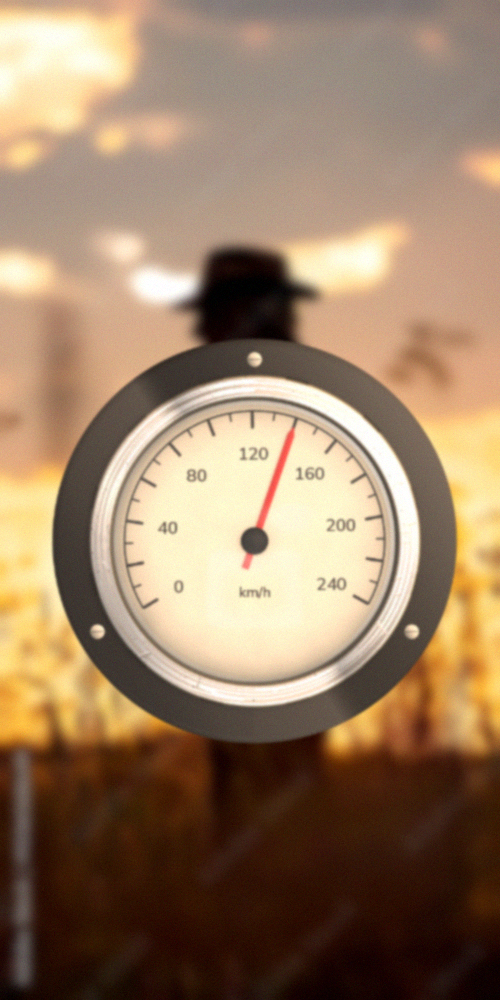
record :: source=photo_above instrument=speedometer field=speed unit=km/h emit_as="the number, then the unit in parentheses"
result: 140 (km/h)
